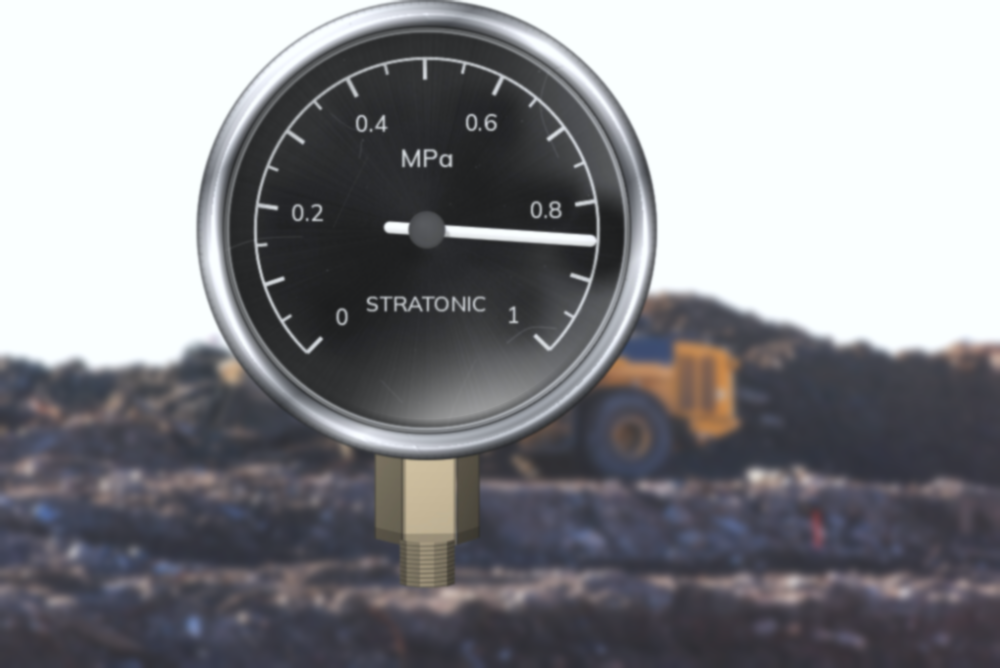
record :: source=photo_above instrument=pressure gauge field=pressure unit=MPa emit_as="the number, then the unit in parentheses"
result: 0.85 (MPa)
